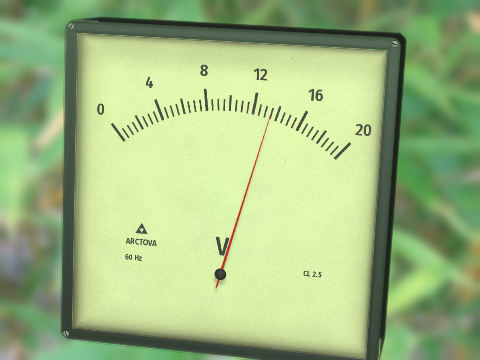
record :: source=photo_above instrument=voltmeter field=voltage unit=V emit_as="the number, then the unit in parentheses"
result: 13.5 (V)
